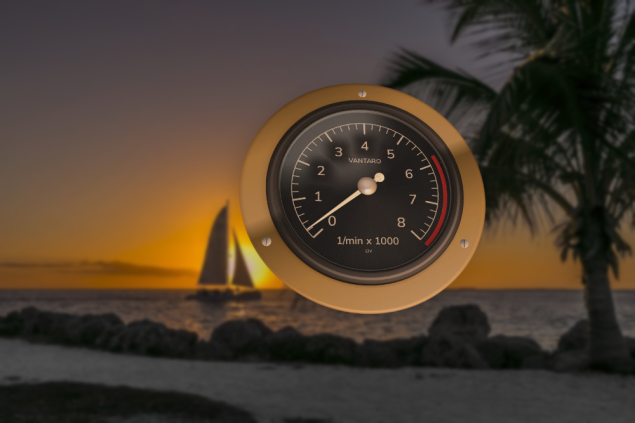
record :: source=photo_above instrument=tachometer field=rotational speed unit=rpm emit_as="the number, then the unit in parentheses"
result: 200 (rpm)
